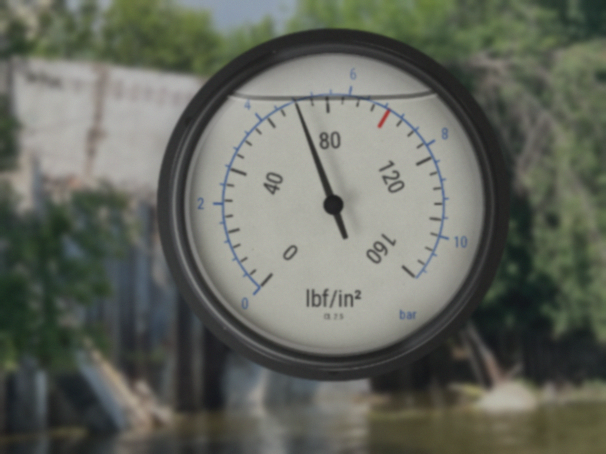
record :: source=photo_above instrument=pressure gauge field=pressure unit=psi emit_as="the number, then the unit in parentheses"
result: 70 (psi)
